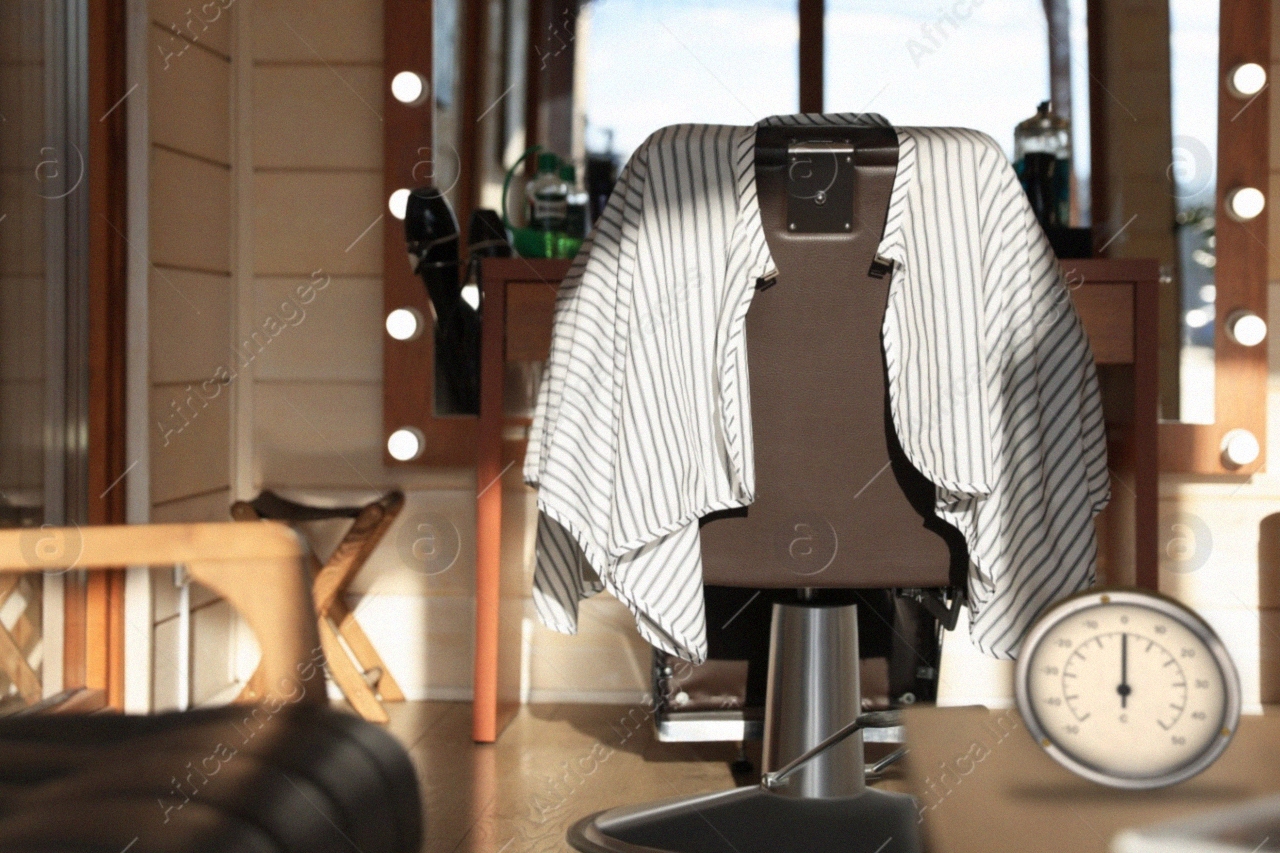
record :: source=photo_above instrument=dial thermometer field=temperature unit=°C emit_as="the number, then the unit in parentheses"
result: 0 (°C)
